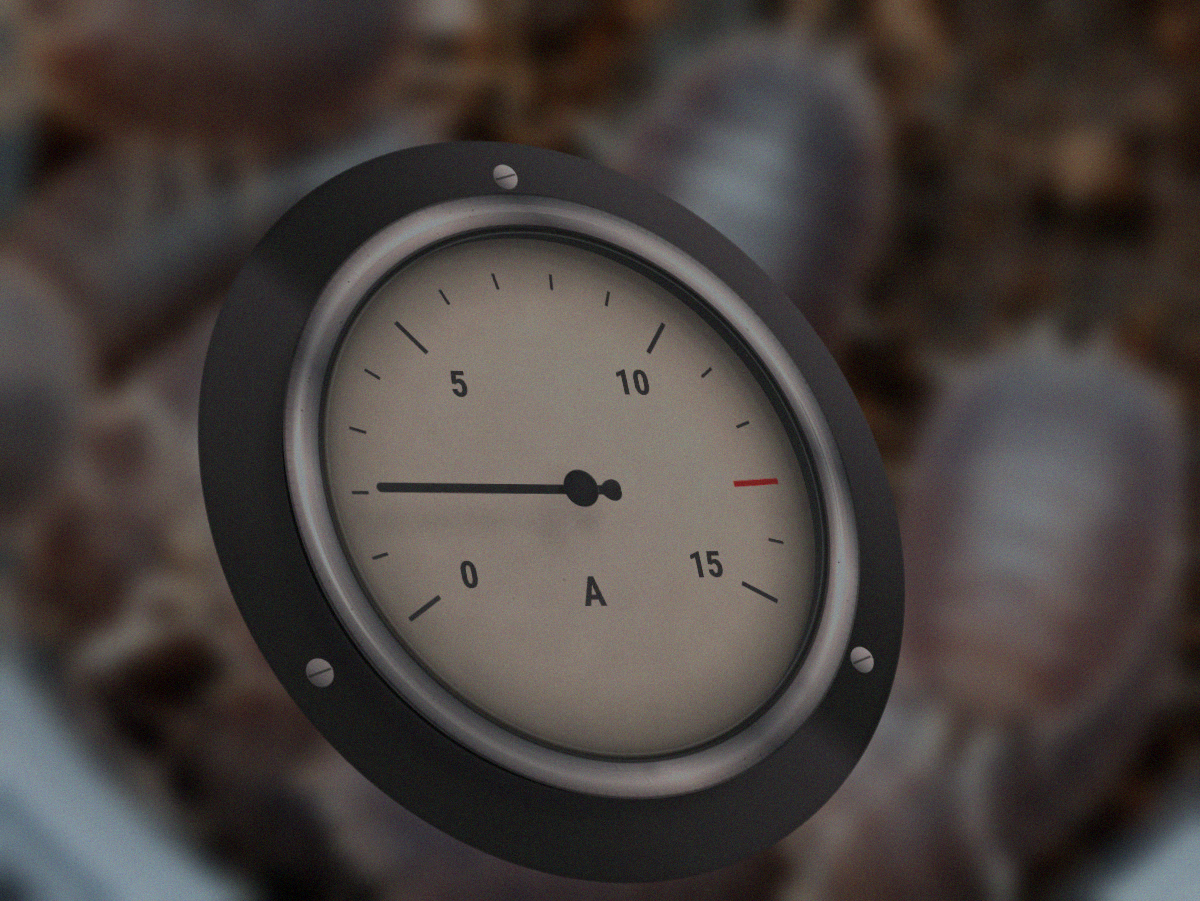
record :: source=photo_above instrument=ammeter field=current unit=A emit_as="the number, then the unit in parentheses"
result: 2 (A)
